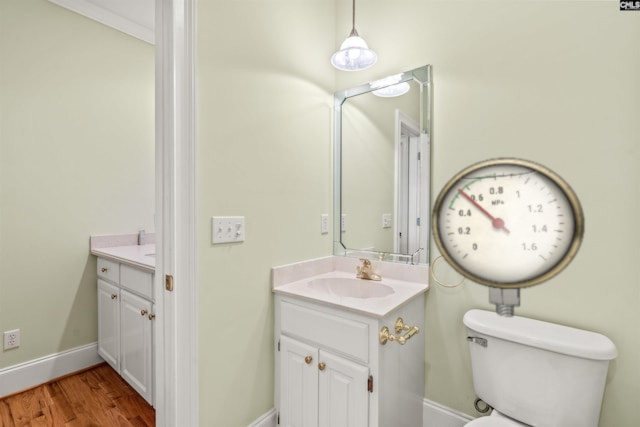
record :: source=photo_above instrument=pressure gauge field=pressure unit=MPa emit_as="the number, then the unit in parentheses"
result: 0.55 (MPa)
